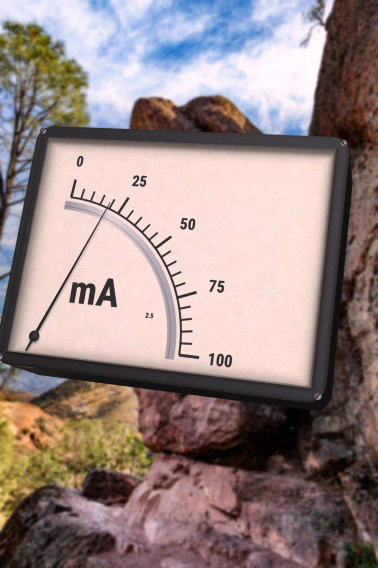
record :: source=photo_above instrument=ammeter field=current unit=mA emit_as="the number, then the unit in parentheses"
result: 20 (mA)
